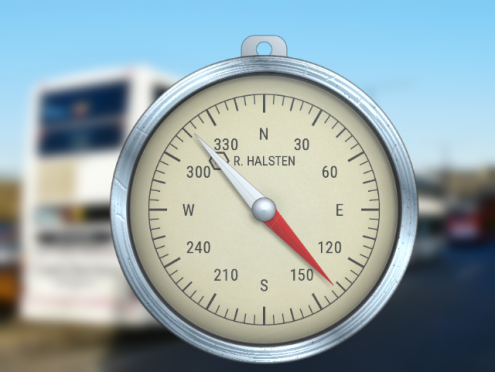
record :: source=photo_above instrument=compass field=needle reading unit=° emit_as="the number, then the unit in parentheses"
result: 137.5 (°)
